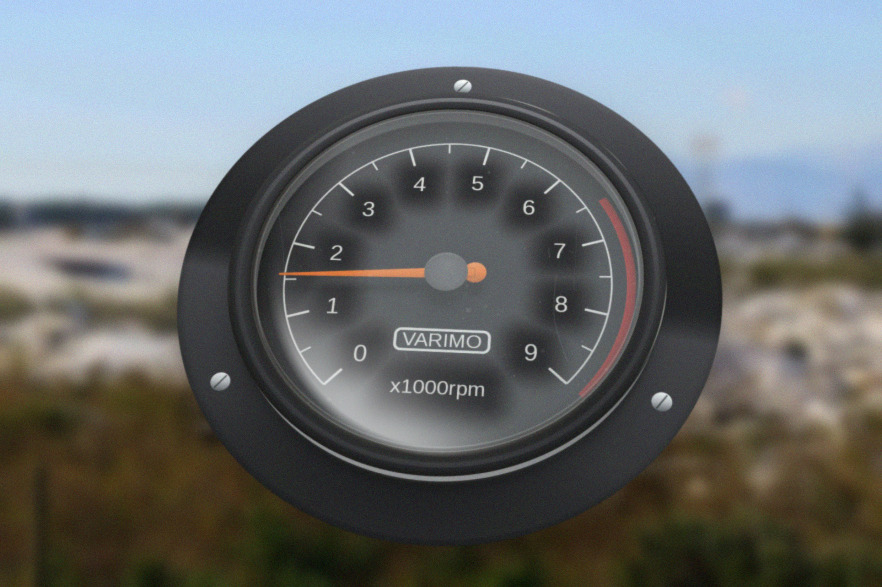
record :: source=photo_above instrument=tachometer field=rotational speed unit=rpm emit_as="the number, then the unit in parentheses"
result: 1500 (rpm)
